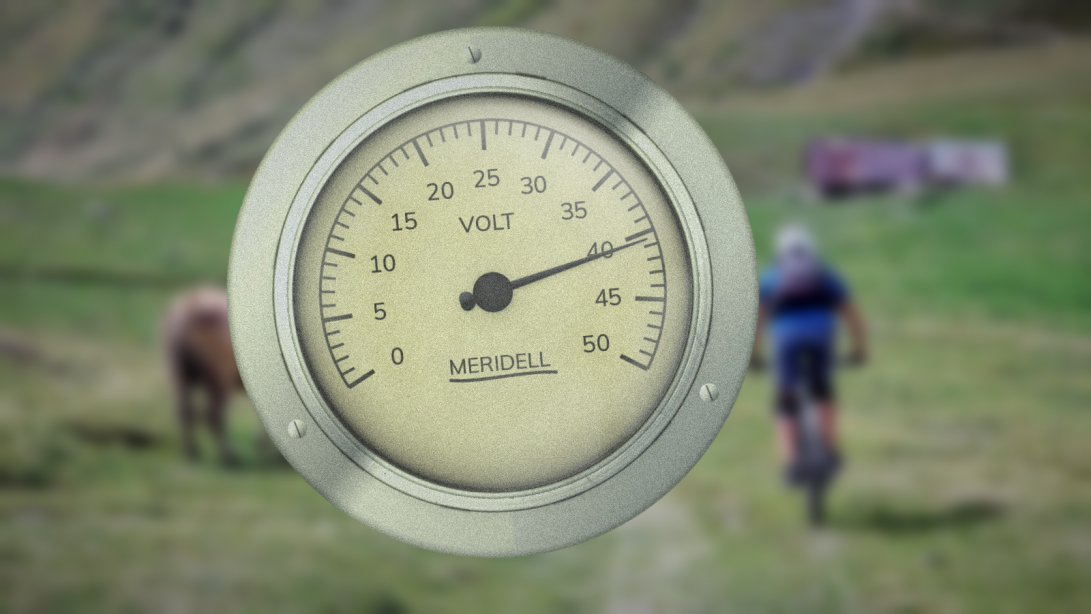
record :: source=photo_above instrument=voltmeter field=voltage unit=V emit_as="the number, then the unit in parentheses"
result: 40.5 (V)
